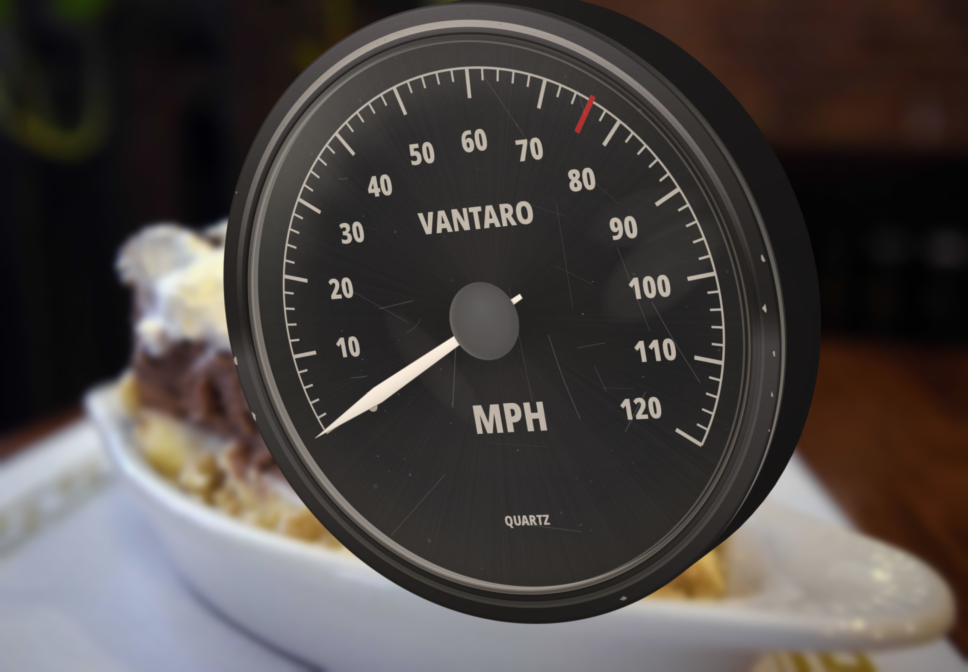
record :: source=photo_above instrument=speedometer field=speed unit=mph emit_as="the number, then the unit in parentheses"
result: 0 (mph)
